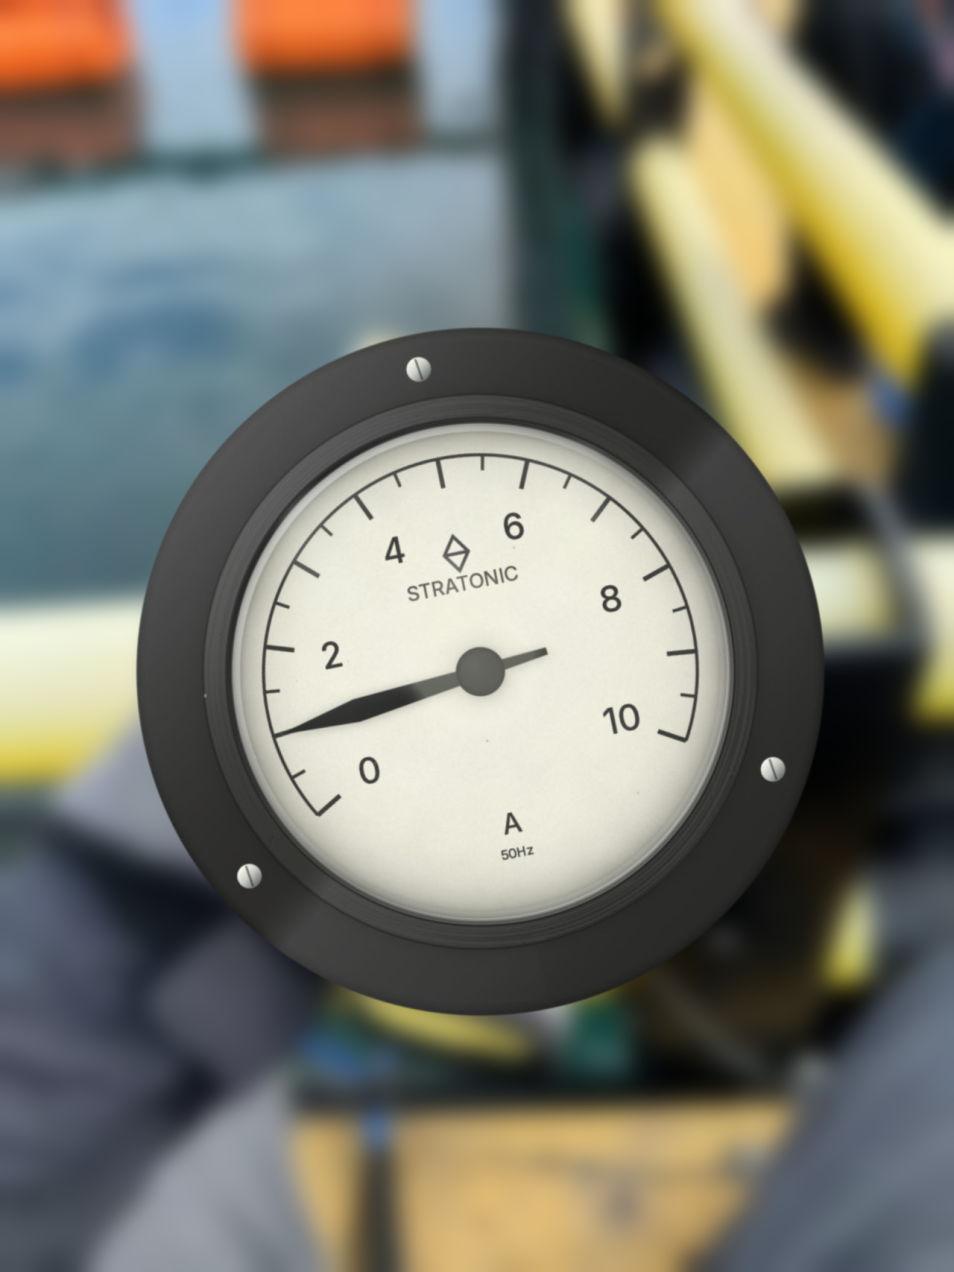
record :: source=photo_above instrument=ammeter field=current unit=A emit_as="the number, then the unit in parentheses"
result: 1 (A)
